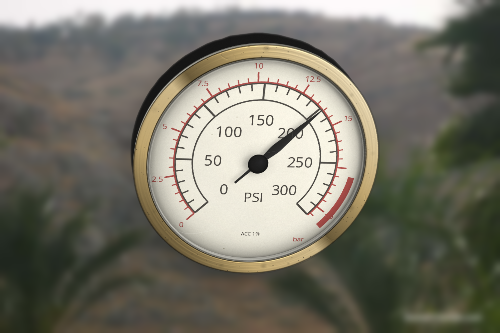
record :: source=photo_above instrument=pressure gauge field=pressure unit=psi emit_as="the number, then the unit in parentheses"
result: 200 (psi)
